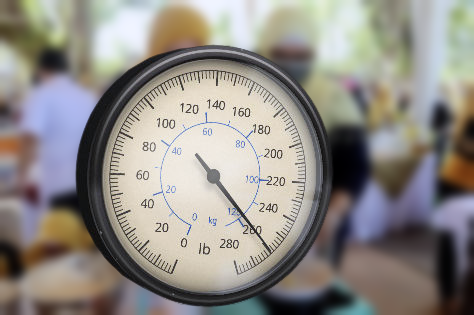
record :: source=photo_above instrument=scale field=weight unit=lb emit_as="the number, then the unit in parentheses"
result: 260 (lb)
